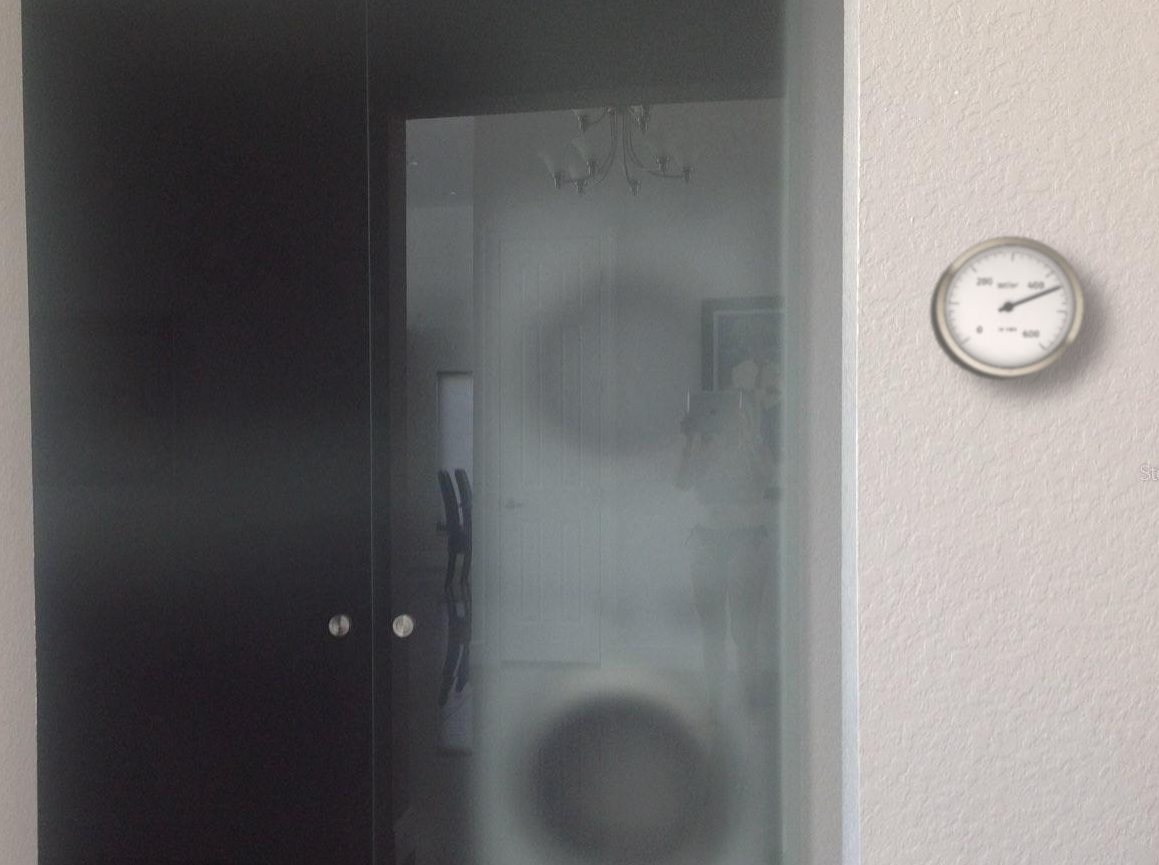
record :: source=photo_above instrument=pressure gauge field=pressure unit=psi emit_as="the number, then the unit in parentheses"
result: 440 (psi)
